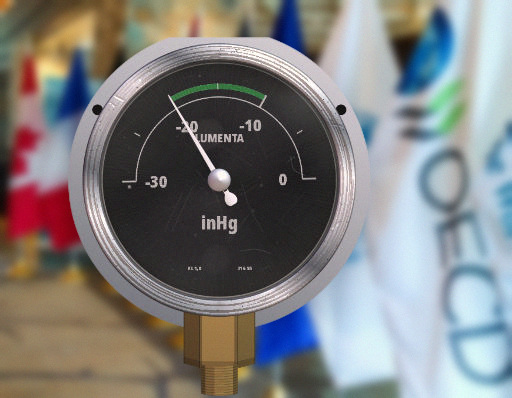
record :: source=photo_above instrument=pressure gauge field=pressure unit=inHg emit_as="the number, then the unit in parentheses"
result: -20 (inHg)
